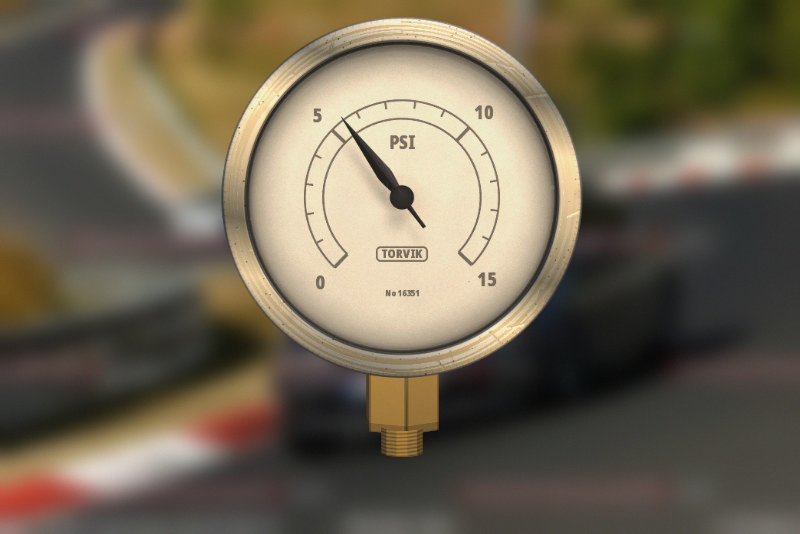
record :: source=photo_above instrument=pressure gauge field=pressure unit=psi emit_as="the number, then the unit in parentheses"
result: 5.5 (psi)
